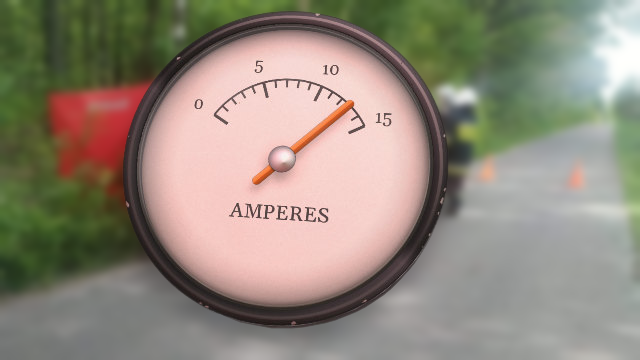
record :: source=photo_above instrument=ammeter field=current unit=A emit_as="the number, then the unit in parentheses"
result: 13 (A)
